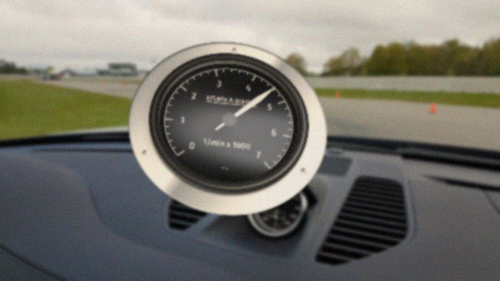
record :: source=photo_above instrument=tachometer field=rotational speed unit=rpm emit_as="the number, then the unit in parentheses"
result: 4600 (rpm)
